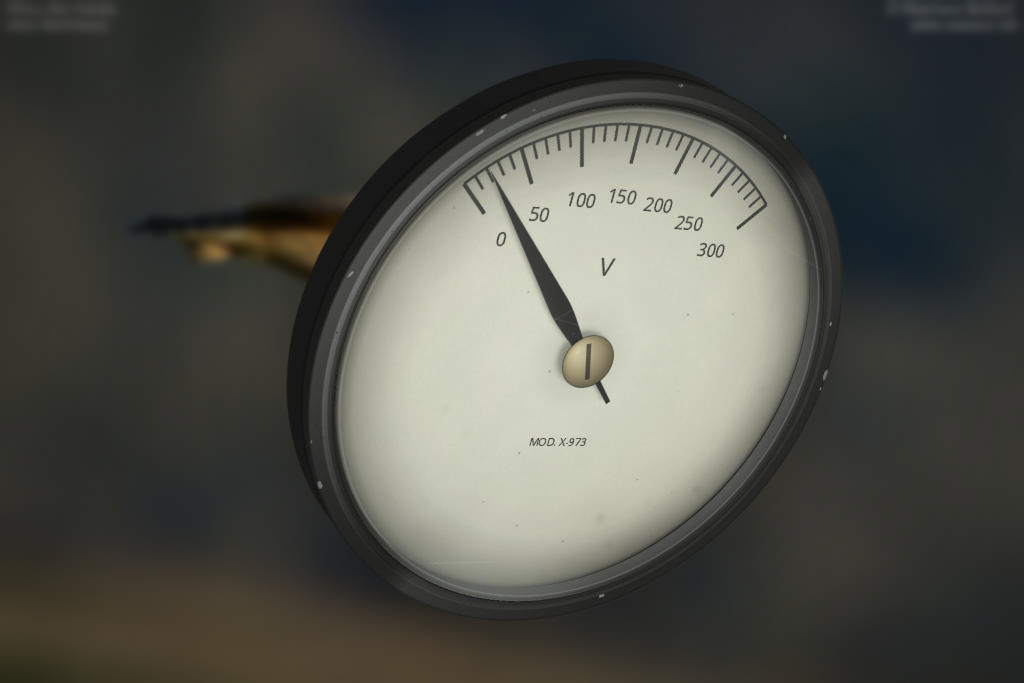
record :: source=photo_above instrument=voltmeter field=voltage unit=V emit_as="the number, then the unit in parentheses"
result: 20 (V)
